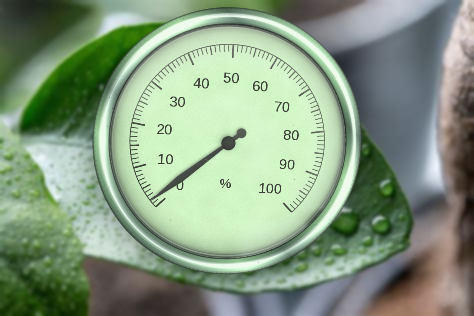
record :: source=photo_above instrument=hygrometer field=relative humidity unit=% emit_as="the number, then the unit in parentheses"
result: 2 (%)
